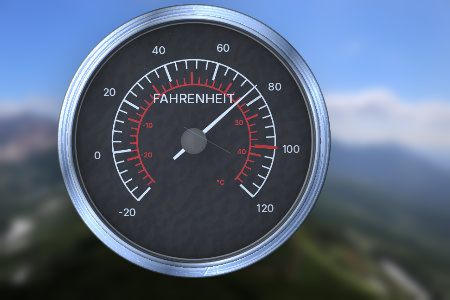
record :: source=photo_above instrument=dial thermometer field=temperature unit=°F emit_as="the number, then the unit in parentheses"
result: 76 (°F)
